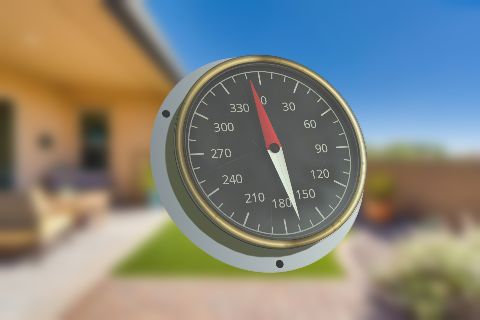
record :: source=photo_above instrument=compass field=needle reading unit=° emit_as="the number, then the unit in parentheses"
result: 350 (°)
